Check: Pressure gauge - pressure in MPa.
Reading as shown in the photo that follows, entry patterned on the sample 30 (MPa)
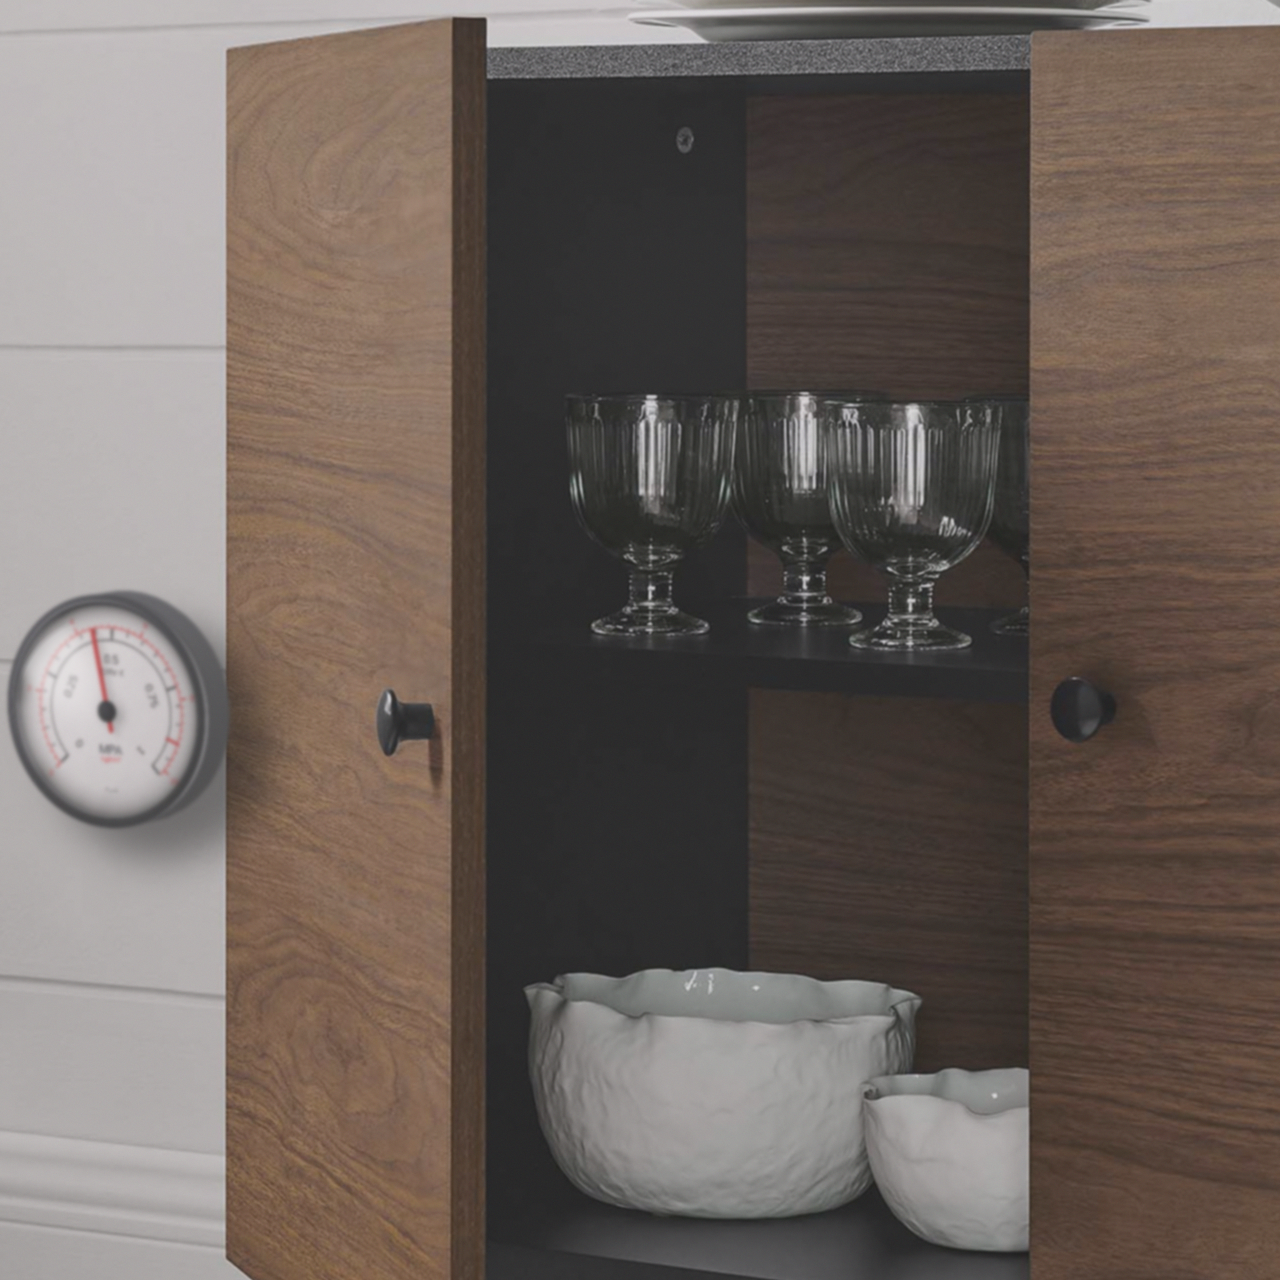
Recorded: 0.45 (MPa)
